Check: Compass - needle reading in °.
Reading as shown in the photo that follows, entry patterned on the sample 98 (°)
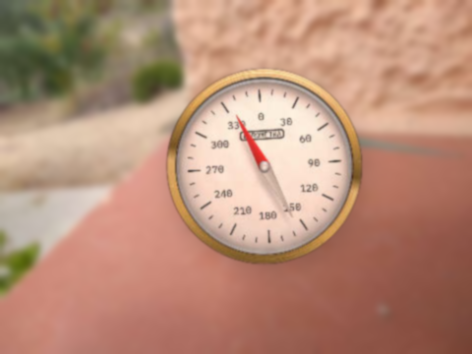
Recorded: 335 (°)
